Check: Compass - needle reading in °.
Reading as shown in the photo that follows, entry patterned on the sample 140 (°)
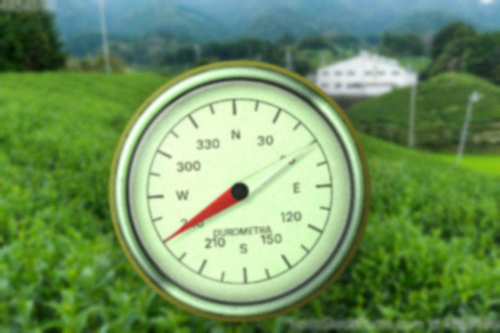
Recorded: 240 (°)
